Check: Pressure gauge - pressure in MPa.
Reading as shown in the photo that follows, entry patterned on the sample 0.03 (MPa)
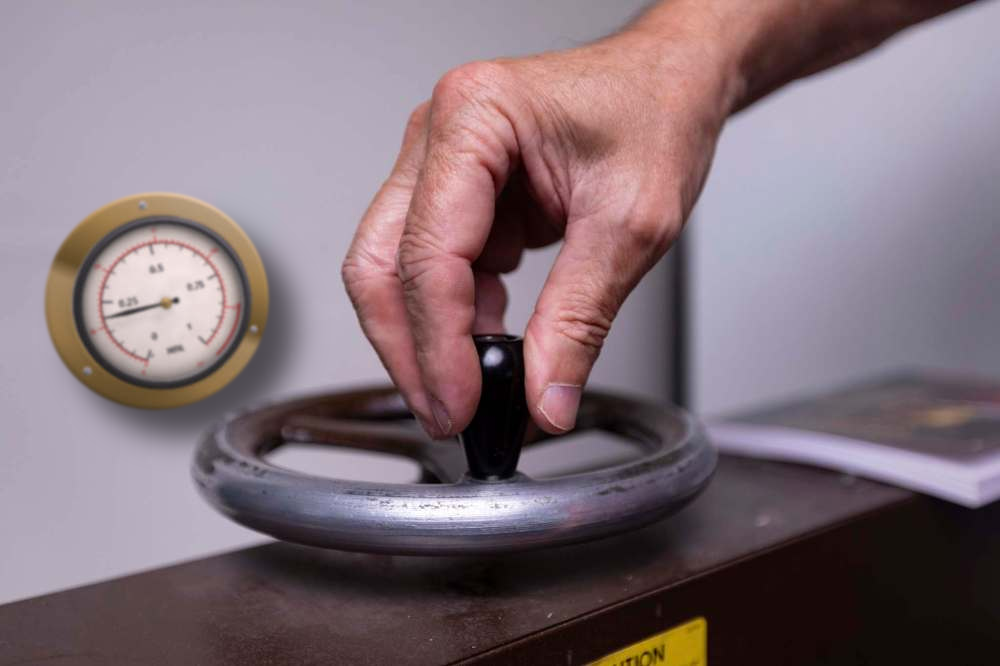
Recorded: 0.2 (MPa)
